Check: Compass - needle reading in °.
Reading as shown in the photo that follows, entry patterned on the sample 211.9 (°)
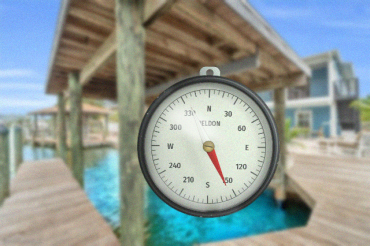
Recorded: 155 (°)
